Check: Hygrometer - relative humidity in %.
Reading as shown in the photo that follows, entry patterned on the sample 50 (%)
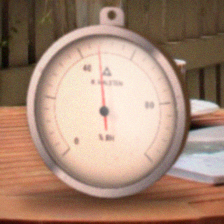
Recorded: 48 (%)
